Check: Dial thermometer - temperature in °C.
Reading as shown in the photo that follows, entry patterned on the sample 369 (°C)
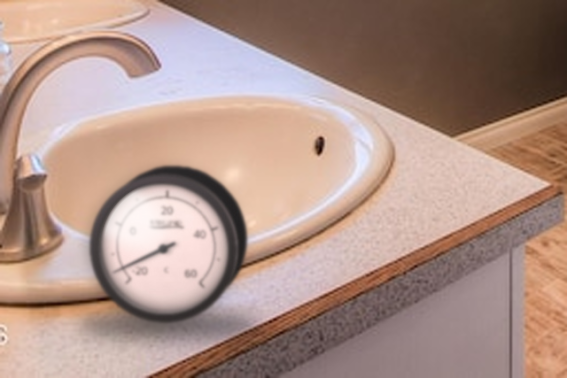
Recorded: -15 (°C)
